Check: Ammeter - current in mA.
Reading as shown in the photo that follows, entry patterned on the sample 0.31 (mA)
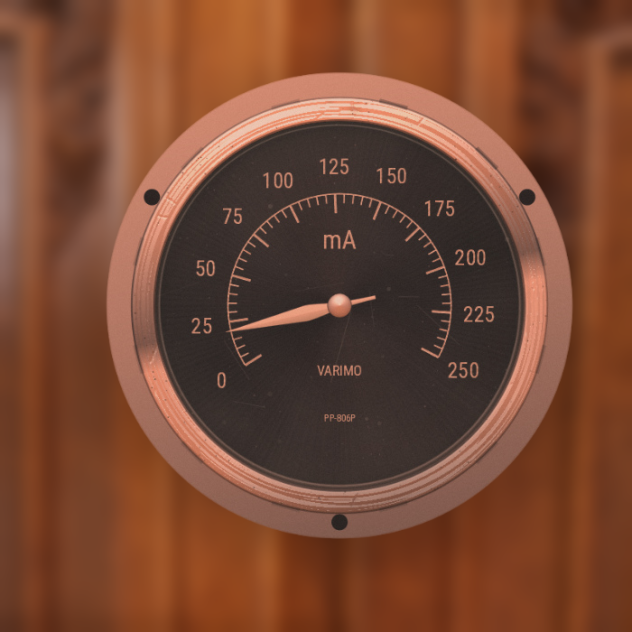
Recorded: 20 (mA)
